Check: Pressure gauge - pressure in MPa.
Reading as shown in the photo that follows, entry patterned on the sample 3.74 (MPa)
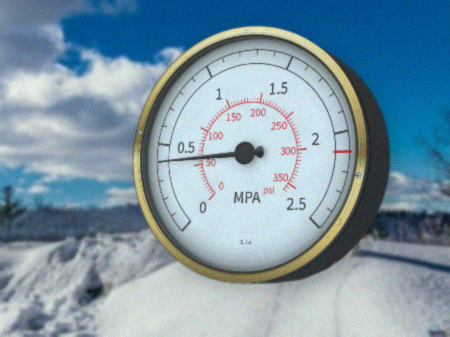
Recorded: 0.4 (MPa)
